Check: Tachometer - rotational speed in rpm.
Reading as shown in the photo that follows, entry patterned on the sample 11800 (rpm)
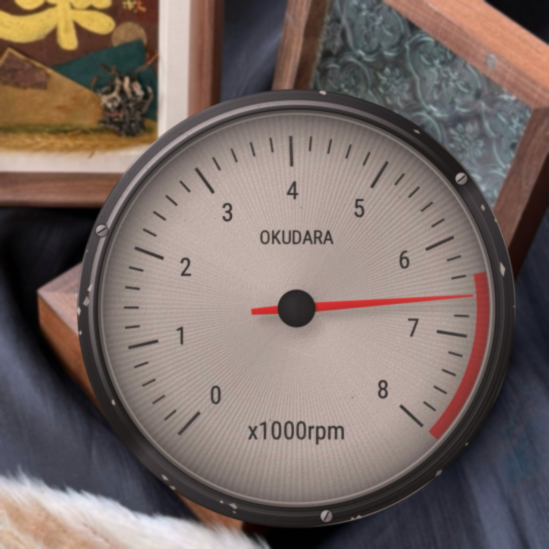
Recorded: 6600 (rpm)
